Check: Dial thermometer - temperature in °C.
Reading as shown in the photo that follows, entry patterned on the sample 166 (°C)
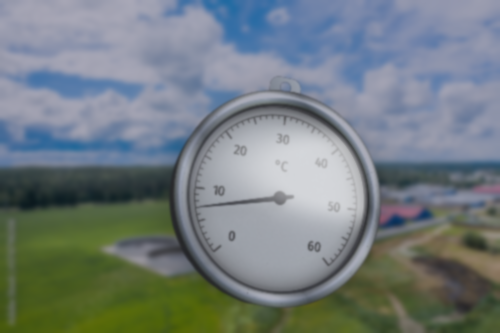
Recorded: 7 (°C)
